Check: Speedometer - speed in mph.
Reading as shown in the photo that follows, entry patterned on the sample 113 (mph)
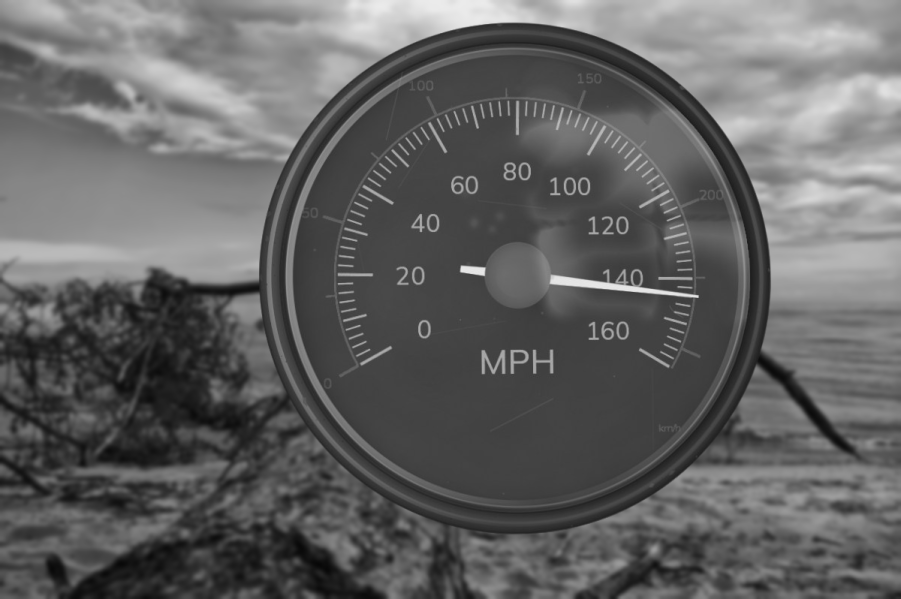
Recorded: 144 (mph)
